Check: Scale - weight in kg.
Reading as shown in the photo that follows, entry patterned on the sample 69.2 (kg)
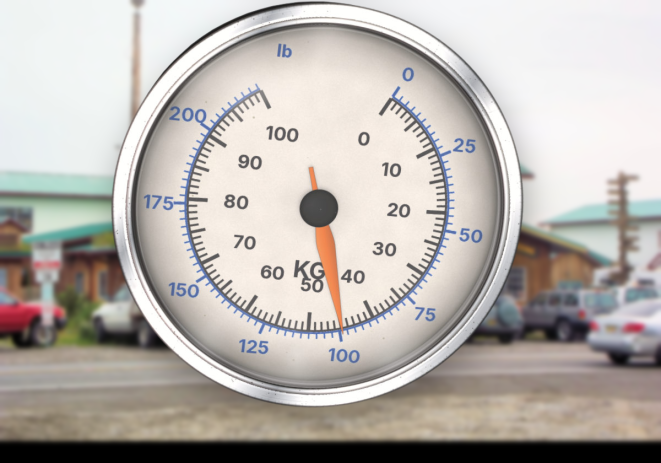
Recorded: 45 (kg)
